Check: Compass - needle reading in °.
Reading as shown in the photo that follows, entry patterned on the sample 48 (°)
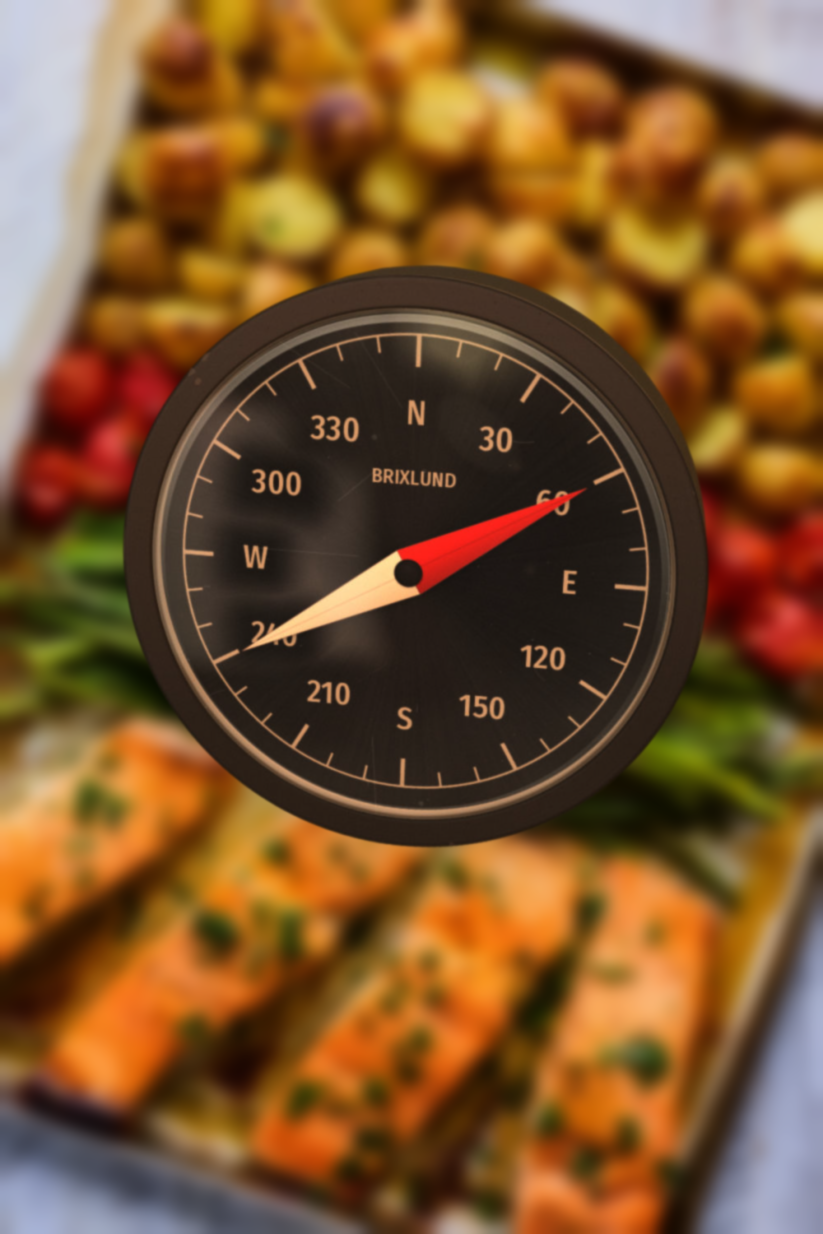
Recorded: 60 (°)
